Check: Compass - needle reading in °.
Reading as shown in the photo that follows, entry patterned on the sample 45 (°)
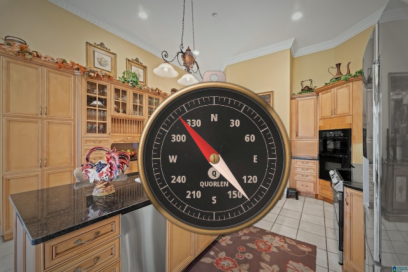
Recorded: 320 (°)
